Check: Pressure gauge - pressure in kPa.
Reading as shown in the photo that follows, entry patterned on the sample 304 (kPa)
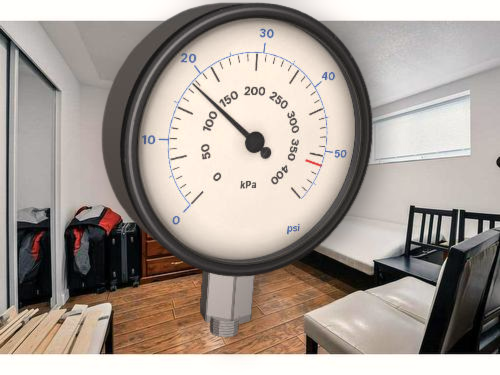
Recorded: 125 (kPa)
